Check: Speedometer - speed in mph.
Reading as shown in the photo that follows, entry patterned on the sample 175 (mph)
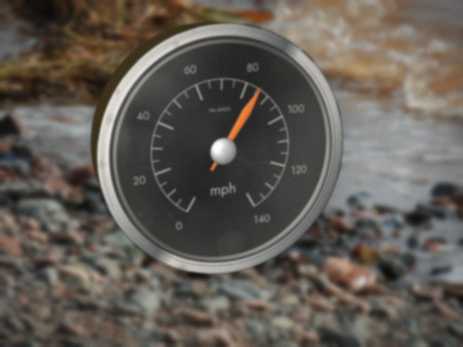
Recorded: 85 (mph)
